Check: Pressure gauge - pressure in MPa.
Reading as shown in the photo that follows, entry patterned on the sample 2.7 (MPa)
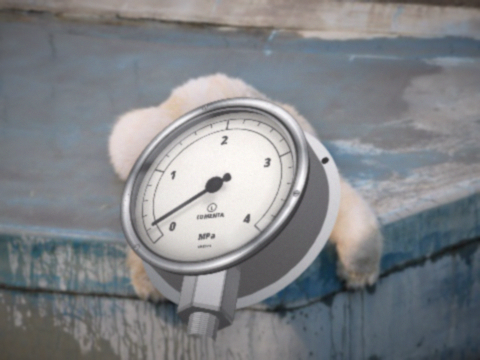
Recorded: 0.2 (MPa)
